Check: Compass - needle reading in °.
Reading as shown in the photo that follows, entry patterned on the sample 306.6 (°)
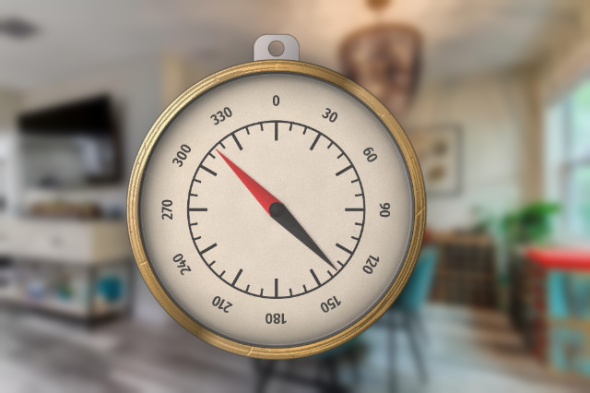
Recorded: 315 (°)
